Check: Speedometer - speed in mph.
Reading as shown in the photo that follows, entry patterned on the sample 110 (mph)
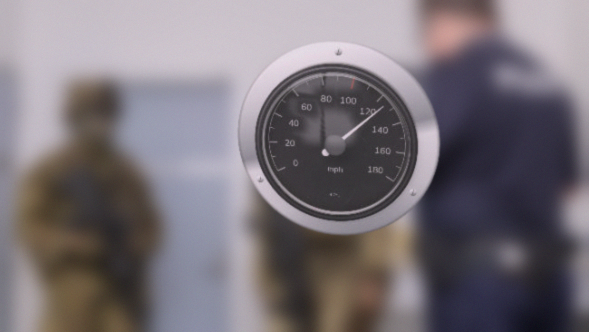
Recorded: 125 (mph)
